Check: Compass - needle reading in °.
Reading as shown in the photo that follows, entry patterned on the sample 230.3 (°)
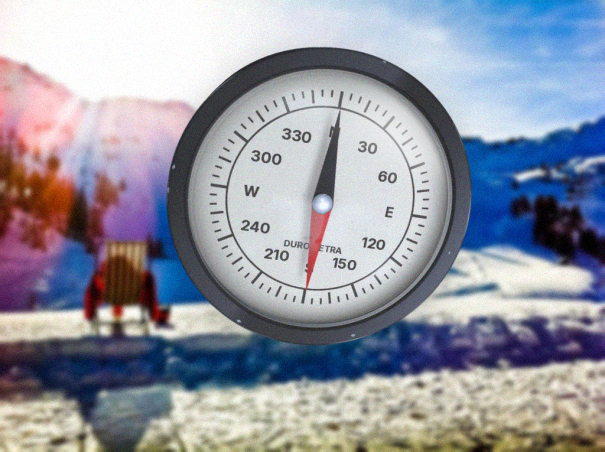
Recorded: 180 (°)
